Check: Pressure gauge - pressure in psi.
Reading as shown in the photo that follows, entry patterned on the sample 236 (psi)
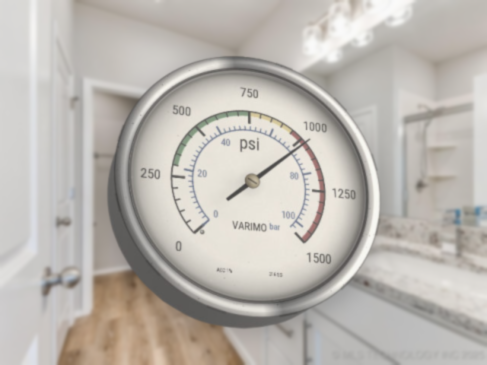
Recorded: 1025 (psi)
